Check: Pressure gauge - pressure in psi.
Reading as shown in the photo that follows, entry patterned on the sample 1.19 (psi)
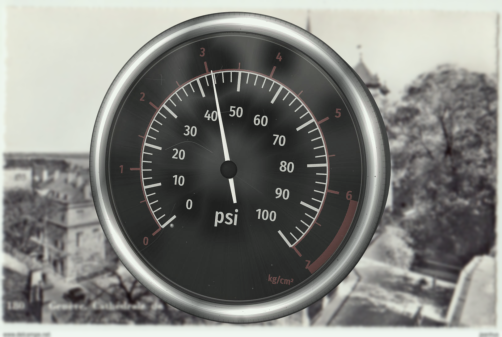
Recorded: 44 (psi)
